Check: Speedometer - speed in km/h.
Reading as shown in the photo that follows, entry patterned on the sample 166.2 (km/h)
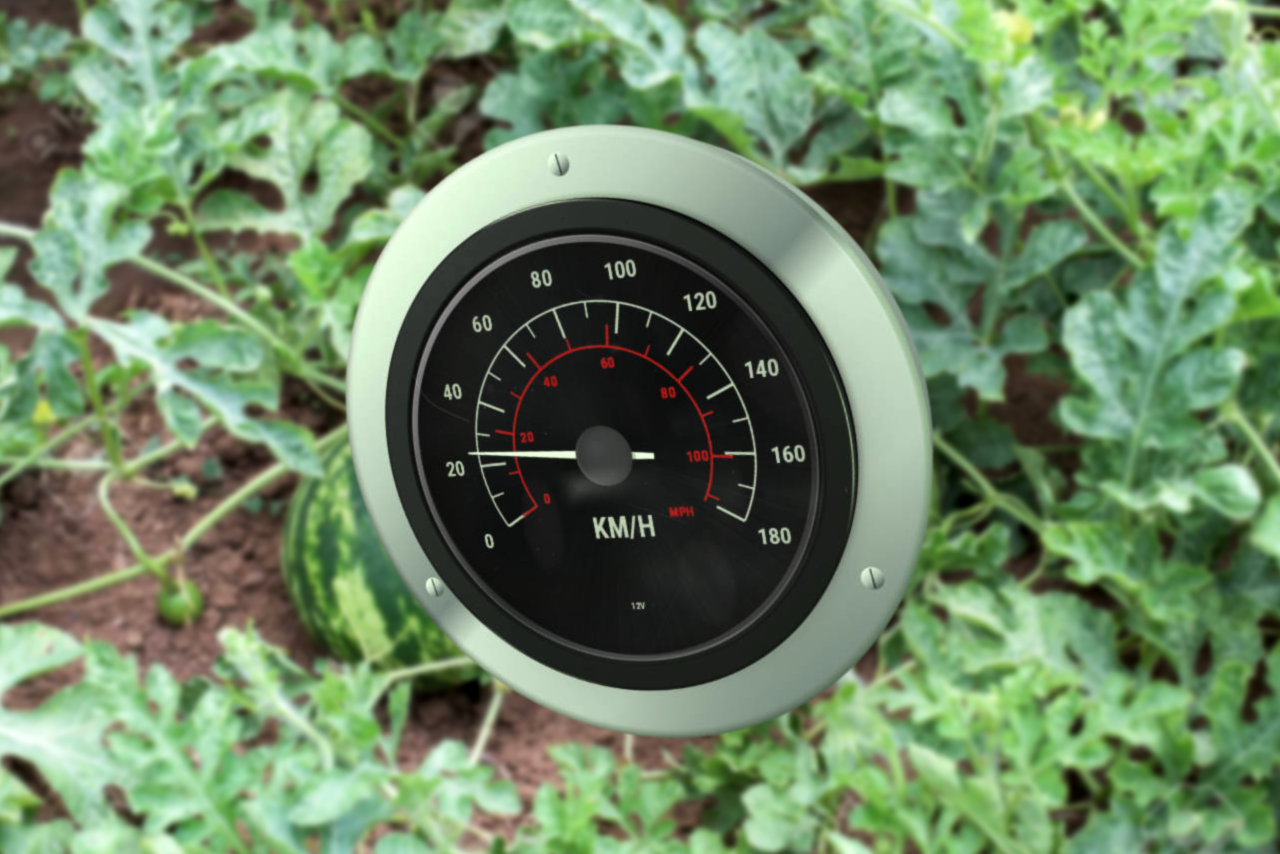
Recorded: 25 (km/h)
